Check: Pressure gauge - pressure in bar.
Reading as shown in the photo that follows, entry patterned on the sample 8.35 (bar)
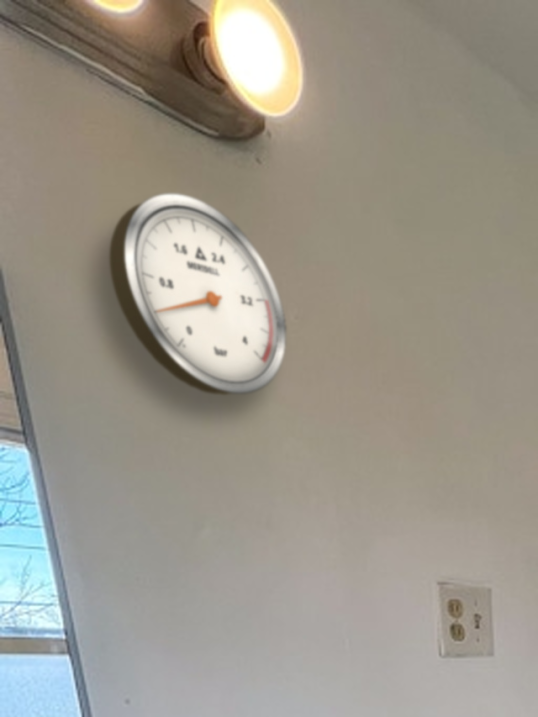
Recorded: 0.4 (bar)
